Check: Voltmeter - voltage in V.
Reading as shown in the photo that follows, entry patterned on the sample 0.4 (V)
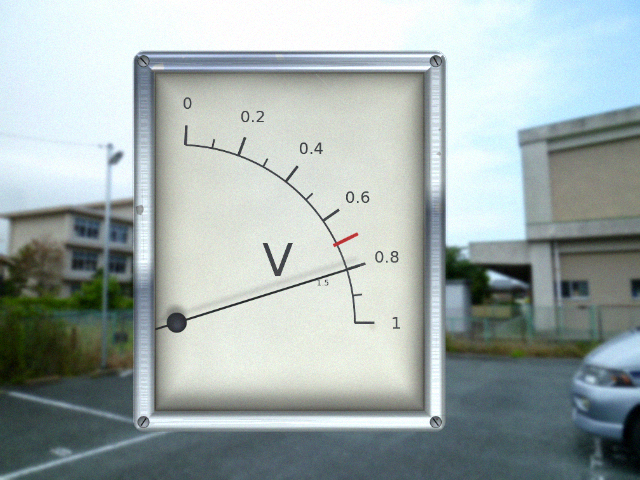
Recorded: 0.8 (V)
